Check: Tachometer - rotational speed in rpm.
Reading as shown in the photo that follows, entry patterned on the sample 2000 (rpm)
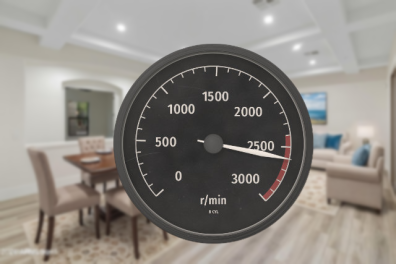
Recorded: 2600 (rpm)
